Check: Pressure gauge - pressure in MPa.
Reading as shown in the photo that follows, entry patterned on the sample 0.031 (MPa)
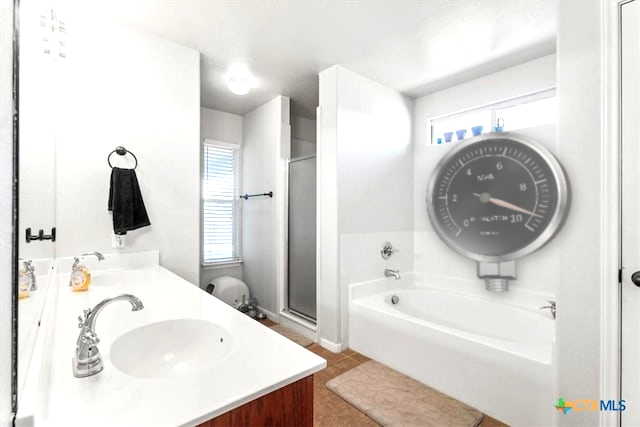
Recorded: 9.4 (MPa)
